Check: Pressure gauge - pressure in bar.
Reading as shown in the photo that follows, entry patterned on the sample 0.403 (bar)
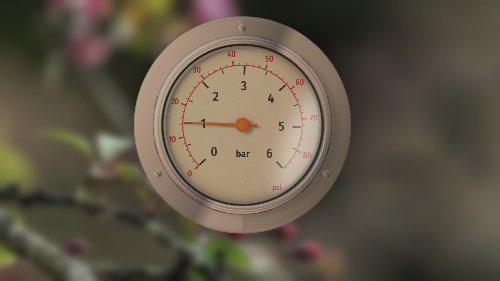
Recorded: 1 (bar)
